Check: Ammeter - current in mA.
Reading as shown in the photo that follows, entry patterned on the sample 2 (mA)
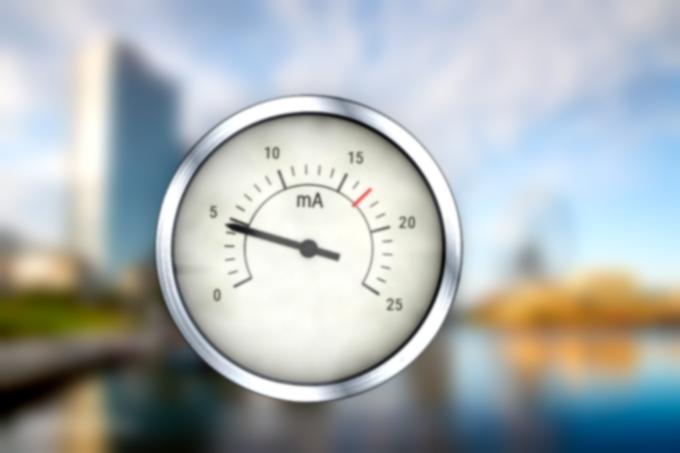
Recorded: 4.5 (mA)
